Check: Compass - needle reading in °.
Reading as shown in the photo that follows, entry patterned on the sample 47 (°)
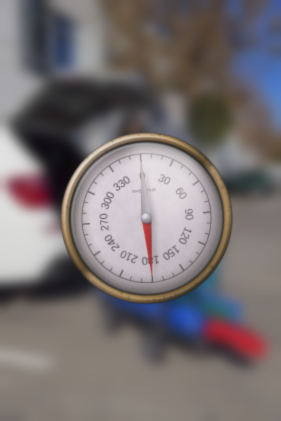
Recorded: 180 (°)
